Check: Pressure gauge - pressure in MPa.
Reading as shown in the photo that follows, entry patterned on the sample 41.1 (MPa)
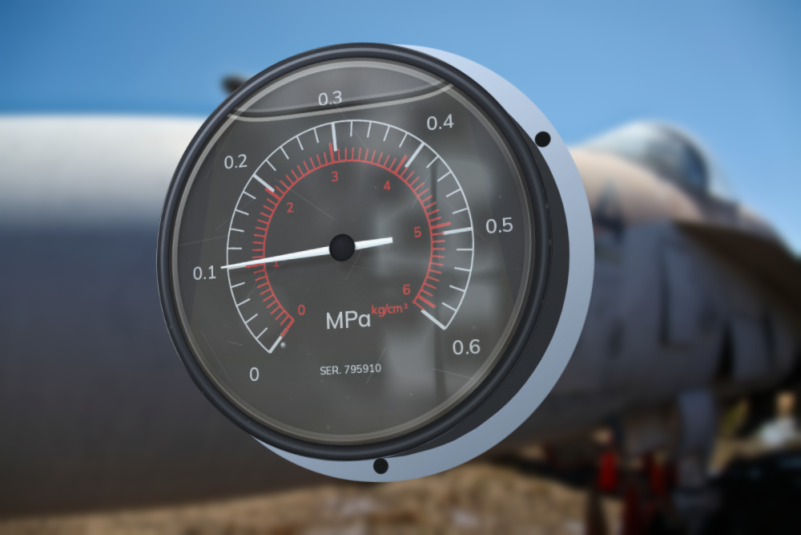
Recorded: 0.1 (MPa)
